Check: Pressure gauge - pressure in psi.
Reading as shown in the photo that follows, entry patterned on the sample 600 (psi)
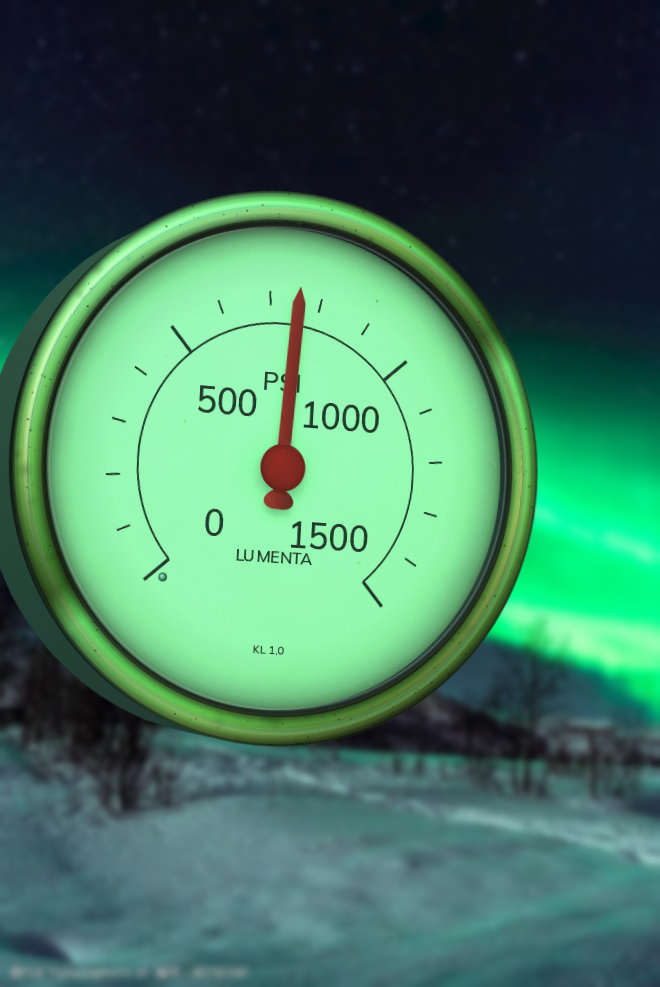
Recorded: 750 (psi)
